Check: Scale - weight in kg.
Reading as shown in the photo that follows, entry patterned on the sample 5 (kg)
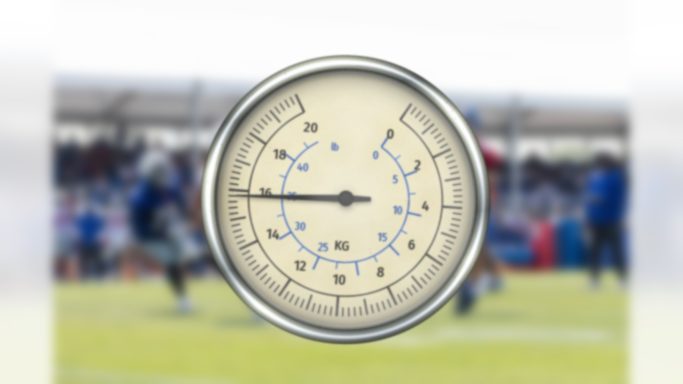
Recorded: 15.8 (kg)
